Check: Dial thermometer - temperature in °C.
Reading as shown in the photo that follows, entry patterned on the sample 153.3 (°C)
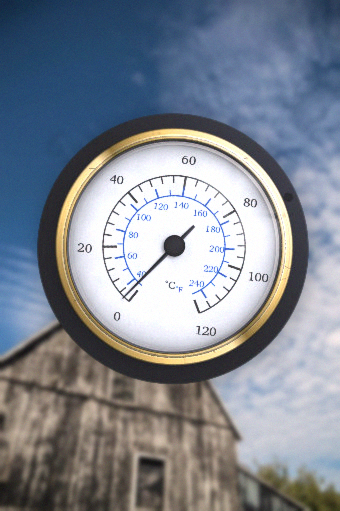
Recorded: 2 (°C)
